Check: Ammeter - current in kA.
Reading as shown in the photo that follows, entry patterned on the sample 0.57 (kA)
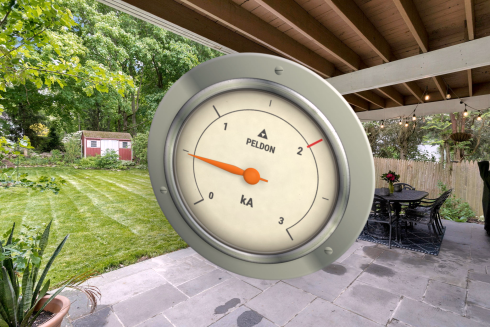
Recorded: 0.5 (kA)
